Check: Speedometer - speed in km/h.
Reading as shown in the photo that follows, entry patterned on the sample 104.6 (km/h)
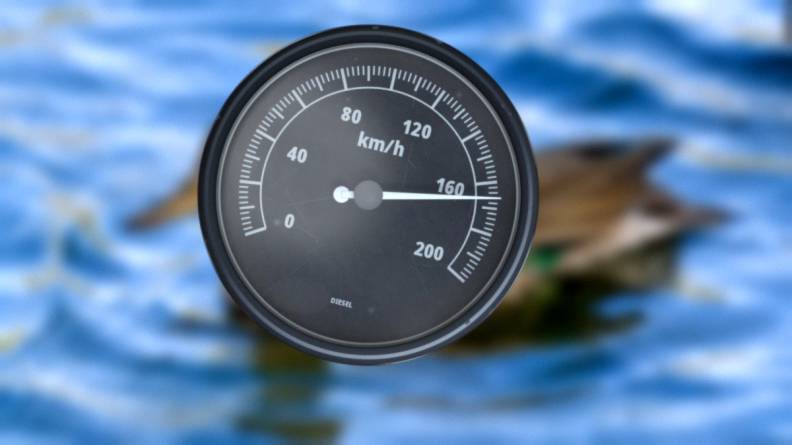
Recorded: 166 (km/h)
